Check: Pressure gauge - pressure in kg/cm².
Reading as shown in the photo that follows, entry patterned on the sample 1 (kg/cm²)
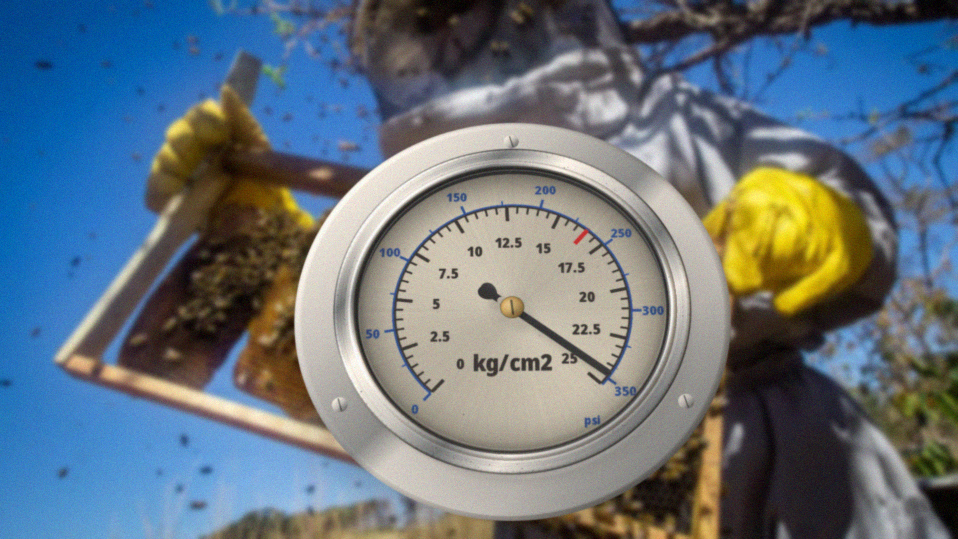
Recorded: 24.5 (kg/cm²)
